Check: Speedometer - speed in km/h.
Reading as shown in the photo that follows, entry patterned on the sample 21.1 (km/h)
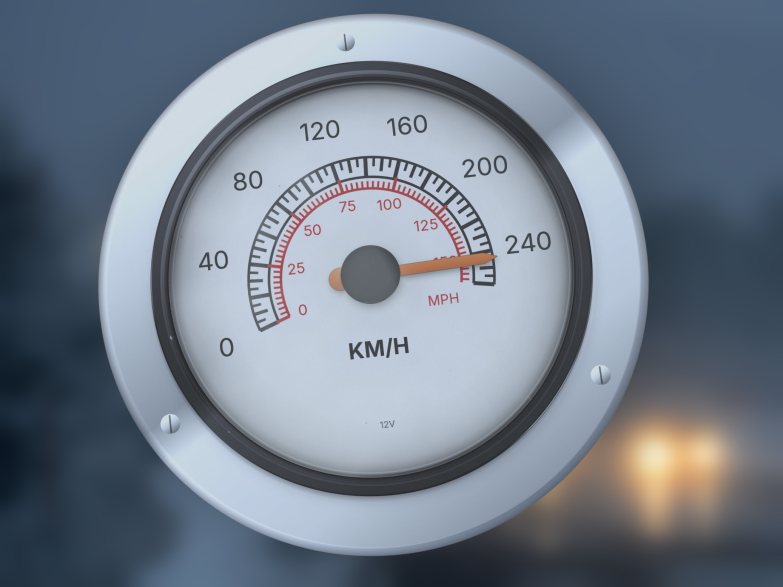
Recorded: 245 (km/h)
